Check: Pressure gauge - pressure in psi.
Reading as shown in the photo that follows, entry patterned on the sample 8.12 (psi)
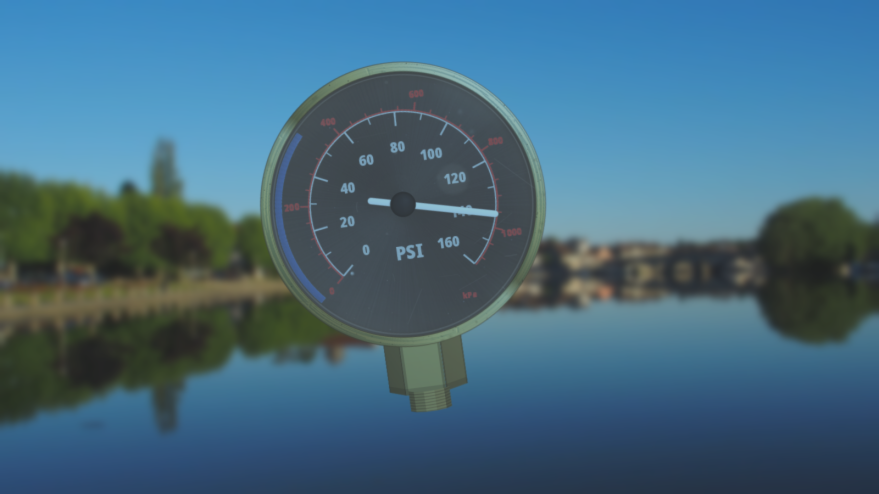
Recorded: 140 (psi)
